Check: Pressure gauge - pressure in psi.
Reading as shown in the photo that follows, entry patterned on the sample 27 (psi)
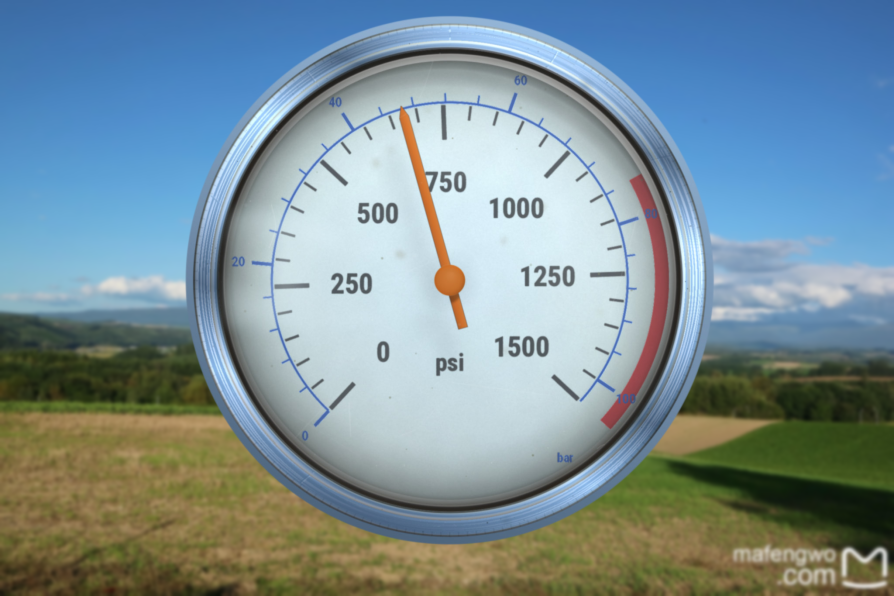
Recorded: 675 (psi)
